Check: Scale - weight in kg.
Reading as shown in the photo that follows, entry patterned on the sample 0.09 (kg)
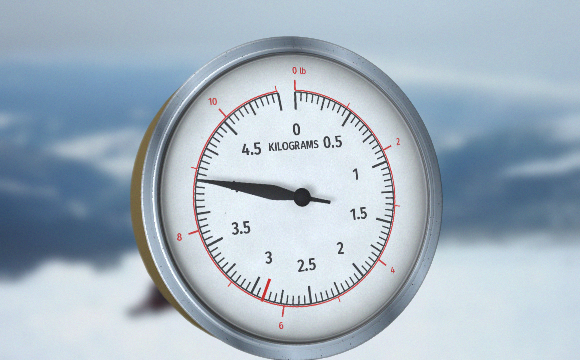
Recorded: 4 (kg)
